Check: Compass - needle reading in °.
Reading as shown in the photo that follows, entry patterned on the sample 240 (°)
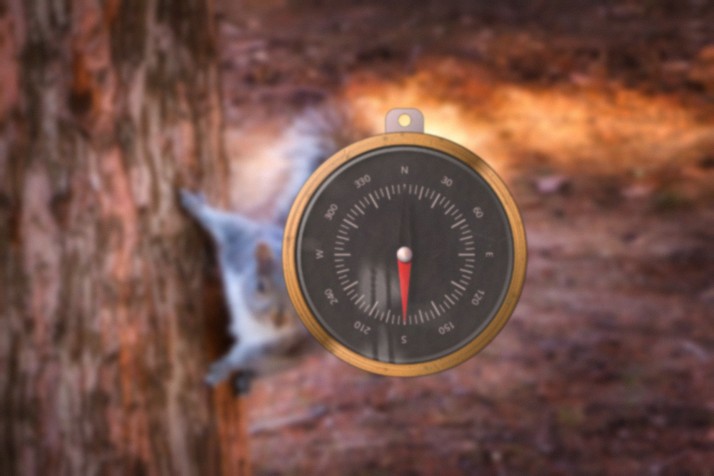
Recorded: 180 (°)
